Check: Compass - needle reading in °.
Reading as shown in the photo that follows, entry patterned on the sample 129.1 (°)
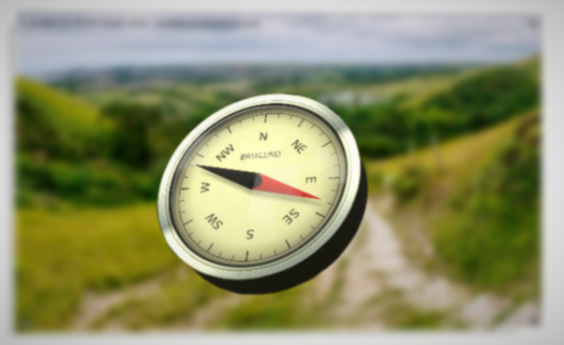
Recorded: 110 (°)
